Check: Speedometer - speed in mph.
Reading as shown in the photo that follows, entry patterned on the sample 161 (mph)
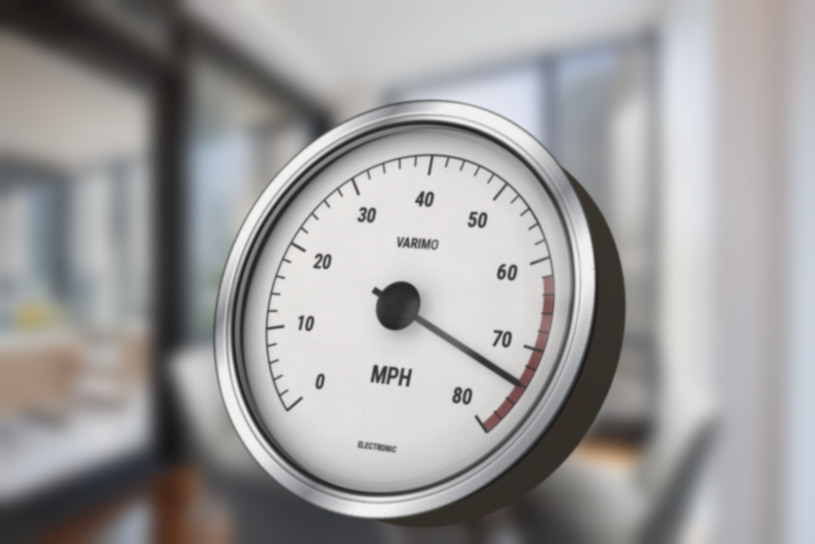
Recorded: 74 (mph)
